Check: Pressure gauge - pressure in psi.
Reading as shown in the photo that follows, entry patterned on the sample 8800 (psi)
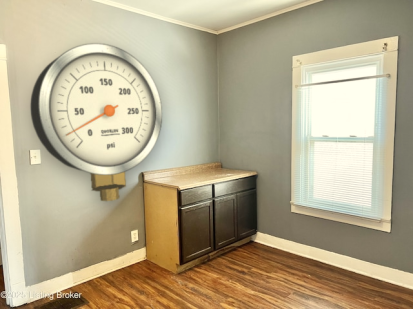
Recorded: 20 (psi)
